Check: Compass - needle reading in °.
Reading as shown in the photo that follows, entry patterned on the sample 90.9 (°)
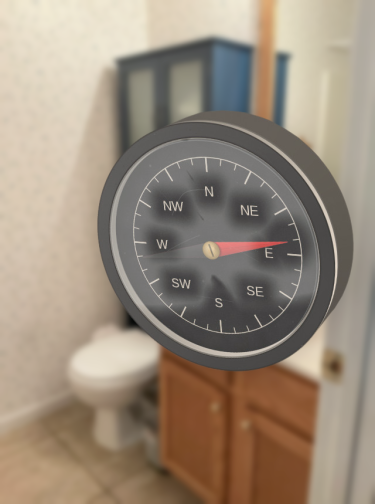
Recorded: 80 (°)
